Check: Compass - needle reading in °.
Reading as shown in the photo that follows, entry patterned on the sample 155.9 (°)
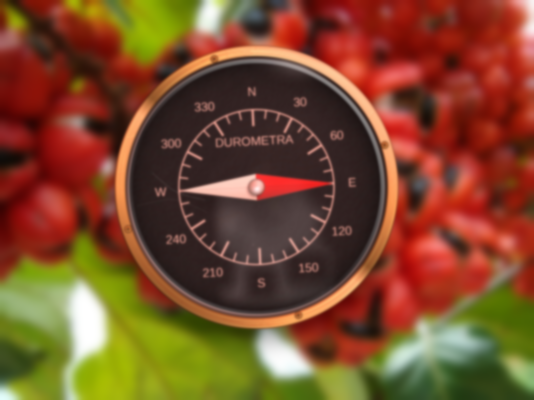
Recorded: 90 (°)
